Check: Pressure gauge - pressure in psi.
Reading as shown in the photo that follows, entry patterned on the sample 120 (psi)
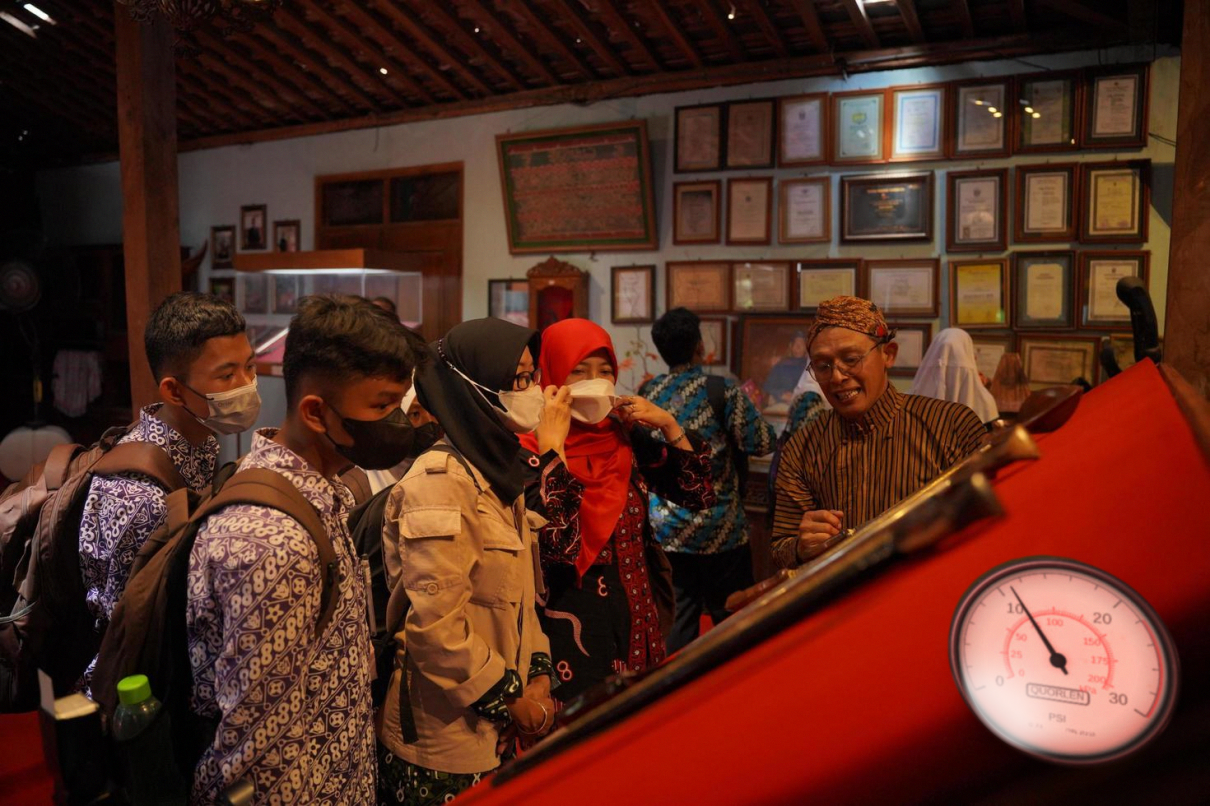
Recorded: 11 (psi)
